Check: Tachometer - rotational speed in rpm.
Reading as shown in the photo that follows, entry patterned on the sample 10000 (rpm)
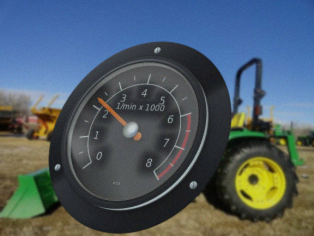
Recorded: 2250 (rpm)
